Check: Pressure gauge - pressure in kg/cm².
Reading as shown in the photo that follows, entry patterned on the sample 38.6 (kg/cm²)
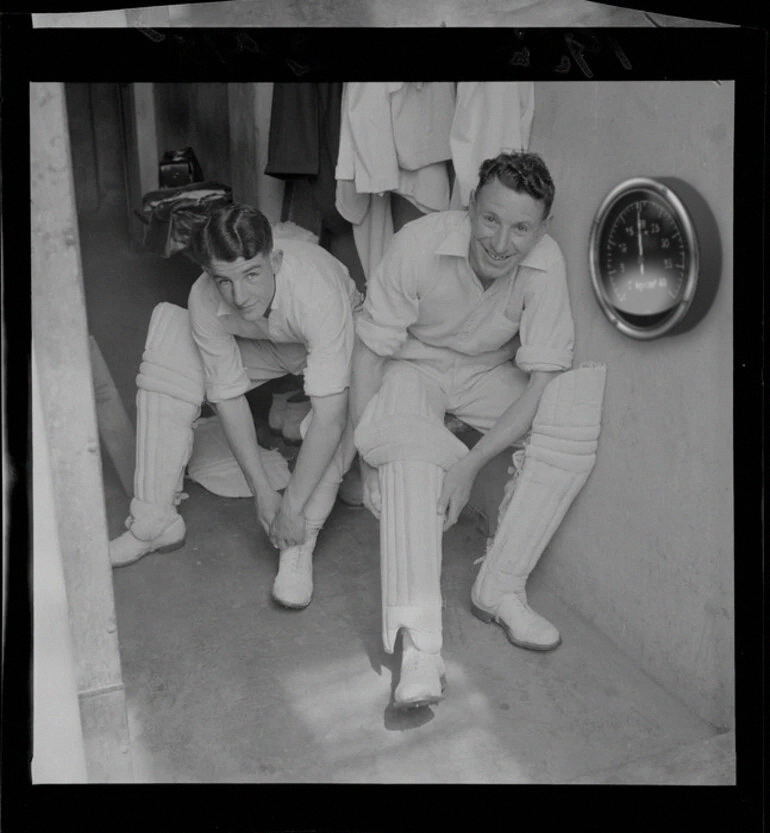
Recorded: 20 (kg/cm²)
